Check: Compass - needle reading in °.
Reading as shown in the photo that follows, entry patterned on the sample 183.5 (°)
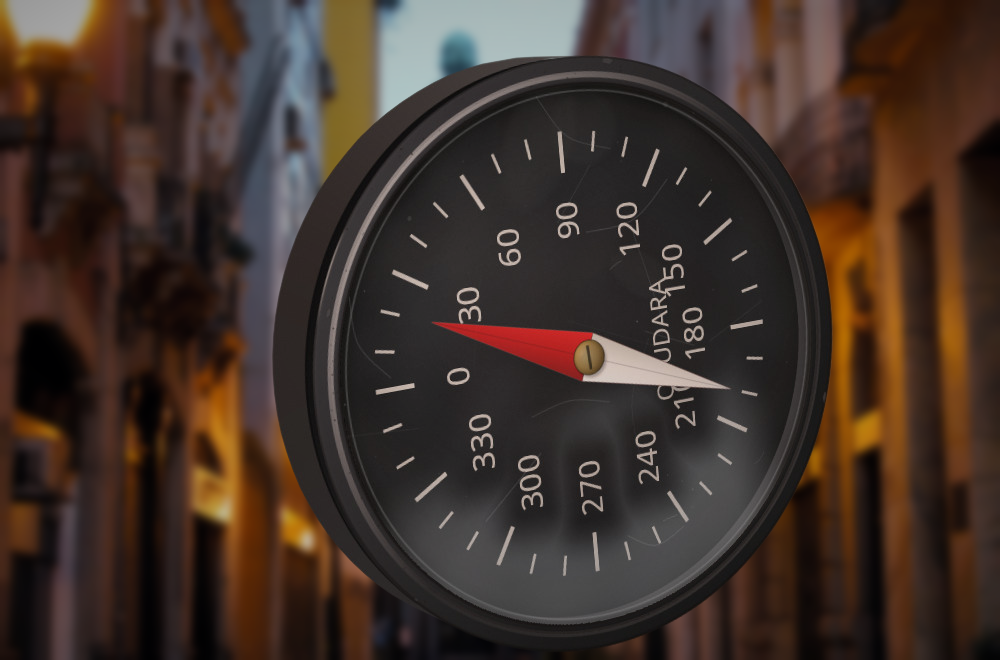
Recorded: 20 (°)
